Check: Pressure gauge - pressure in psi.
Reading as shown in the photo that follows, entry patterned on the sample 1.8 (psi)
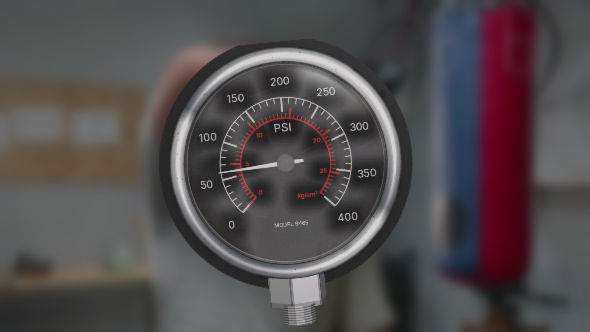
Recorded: 60 (psi)
